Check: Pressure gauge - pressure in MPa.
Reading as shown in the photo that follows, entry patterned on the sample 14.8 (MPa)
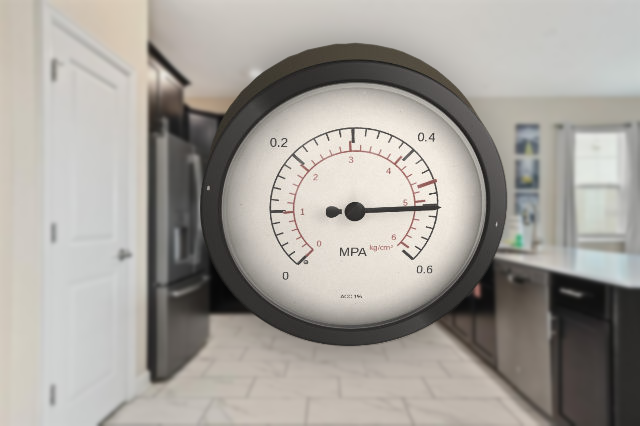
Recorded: 0.5 (MPa)
